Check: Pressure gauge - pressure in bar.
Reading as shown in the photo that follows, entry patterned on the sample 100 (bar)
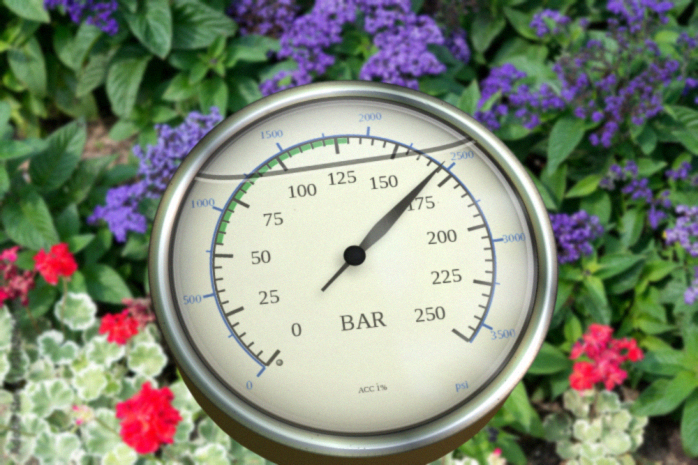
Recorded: 170 (bar)
